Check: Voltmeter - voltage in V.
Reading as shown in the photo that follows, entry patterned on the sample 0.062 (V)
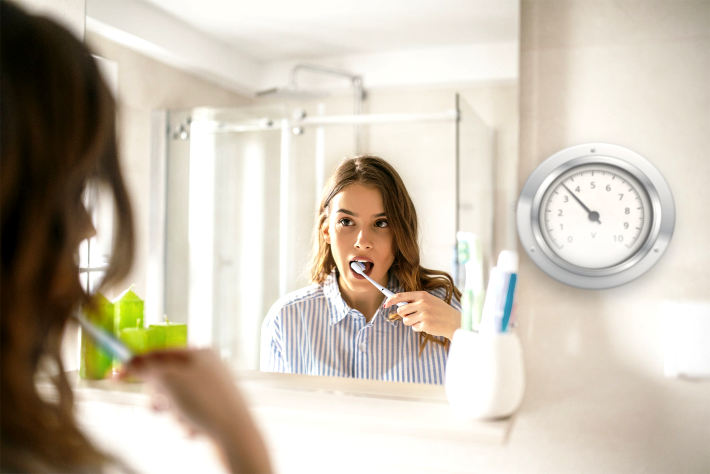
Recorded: 3.5 (V)
